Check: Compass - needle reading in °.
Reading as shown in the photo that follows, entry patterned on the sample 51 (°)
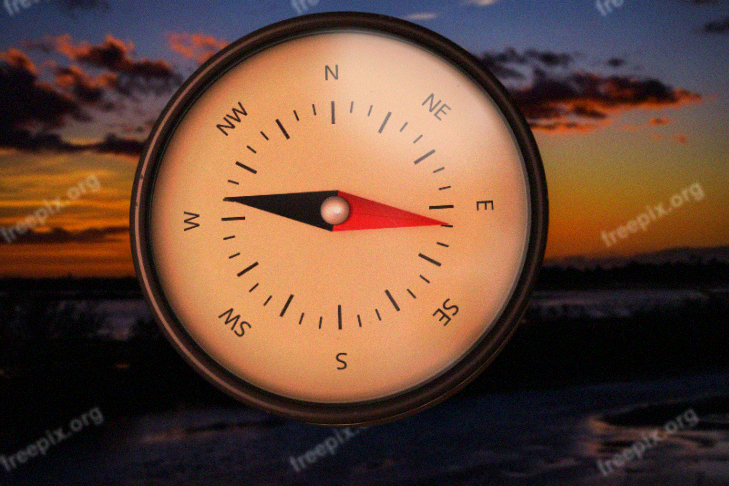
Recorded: 100 (°)
